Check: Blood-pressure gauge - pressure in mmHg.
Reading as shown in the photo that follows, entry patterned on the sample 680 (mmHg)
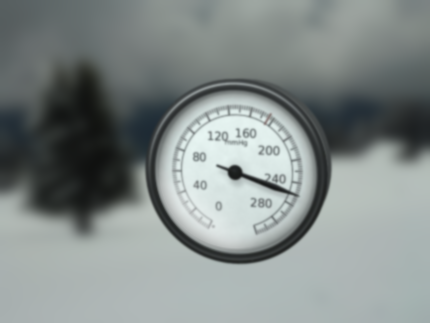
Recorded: 250 (mmHg)
